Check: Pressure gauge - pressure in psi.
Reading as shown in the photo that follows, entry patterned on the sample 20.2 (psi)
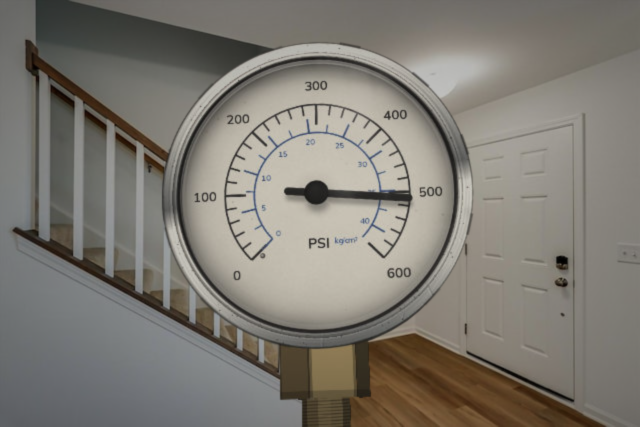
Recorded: 510 (psi)
